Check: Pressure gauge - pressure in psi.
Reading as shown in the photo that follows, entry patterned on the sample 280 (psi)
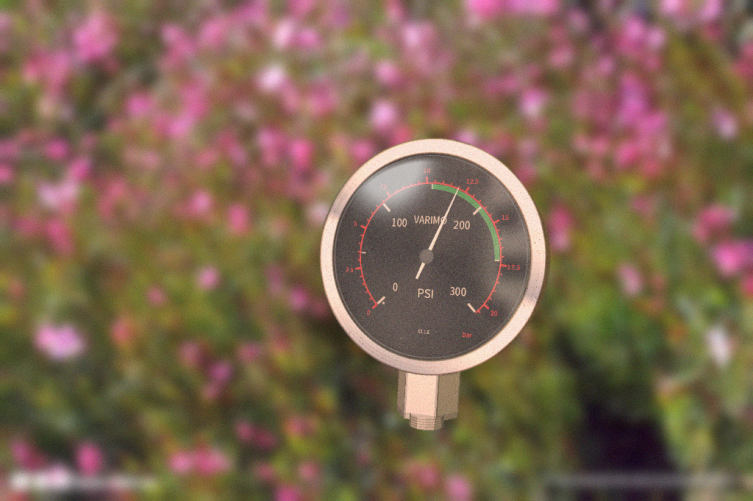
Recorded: 175 (psi)
